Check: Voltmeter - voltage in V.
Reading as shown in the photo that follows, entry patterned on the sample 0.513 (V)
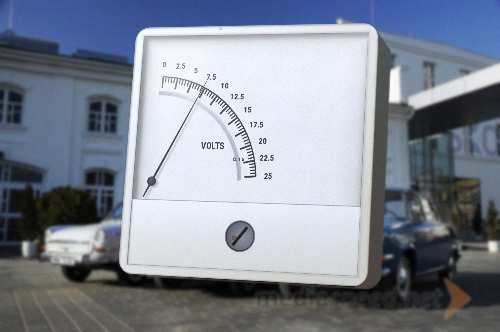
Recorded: 7.5 (V)
